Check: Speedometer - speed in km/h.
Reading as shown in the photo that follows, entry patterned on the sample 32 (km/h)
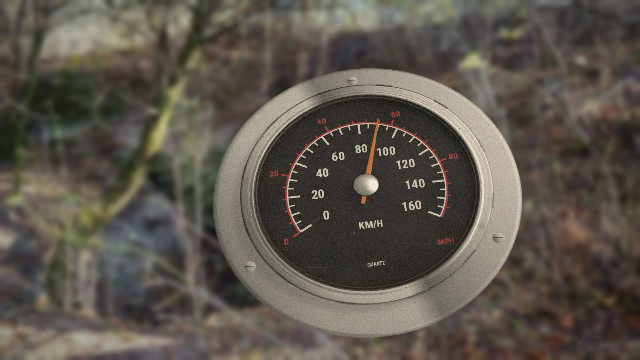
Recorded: 90 (km/h)
